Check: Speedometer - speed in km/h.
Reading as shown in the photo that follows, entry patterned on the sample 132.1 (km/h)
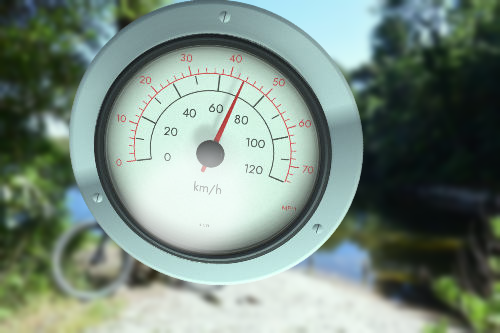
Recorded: 70 (km/h)
